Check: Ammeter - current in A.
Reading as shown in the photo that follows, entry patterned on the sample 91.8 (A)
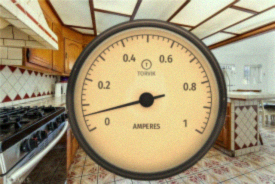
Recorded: 0.06 (A)
